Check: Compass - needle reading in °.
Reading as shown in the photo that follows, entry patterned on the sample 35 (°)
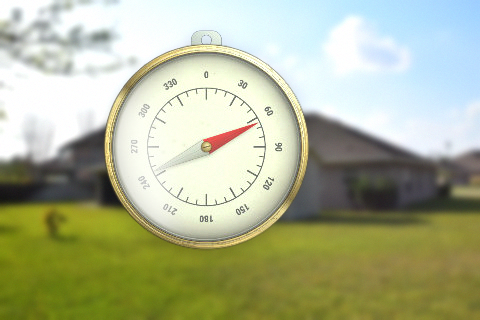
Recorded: 65 (°)
